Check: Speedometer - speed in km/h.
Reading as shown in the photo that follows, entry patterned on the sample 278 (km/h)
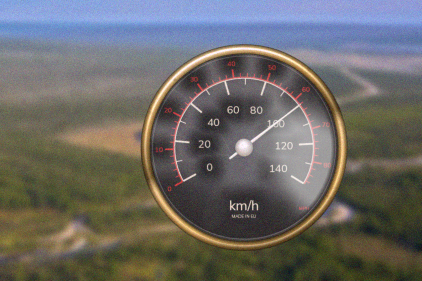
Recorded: 100 (km/h)
